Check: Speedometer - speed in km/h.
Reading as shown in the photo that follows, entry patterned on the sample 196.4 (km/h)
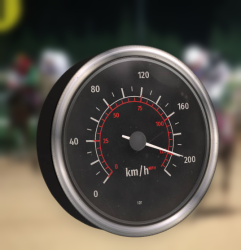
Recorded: 200 (km/h)
